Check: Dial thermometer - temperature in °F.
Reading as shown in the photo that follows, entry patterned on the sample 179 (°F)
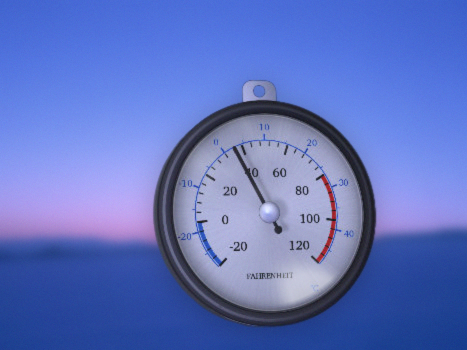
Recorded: 36 (°F)
